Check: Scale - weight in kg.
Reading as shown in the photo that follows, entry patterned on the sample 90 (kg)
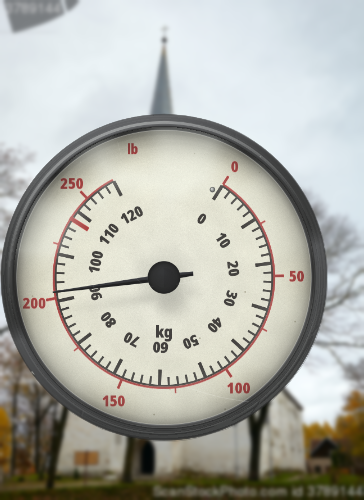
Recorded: 92 (kg)
